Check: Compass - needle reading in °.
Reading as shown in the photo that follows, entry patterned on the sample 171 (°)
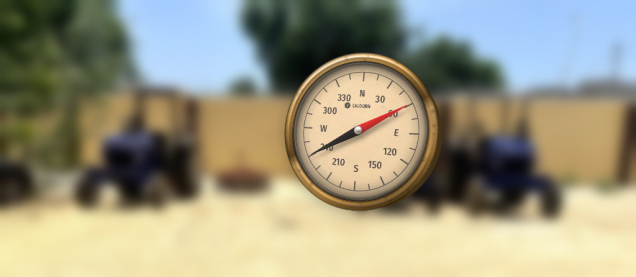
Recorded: 60 (°)
